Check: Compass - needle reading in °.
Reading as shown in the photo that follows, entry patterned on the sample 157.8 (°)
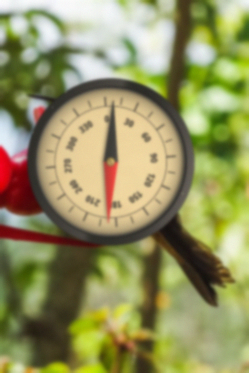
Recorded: 187.5 (°)
